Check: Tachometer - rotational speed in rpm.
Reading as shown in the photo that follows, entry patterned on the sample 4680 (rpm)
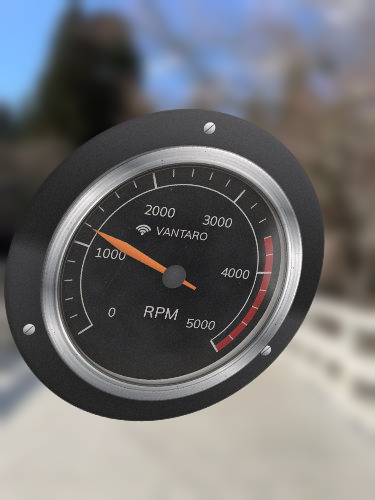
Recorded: 1200 (rpm)
